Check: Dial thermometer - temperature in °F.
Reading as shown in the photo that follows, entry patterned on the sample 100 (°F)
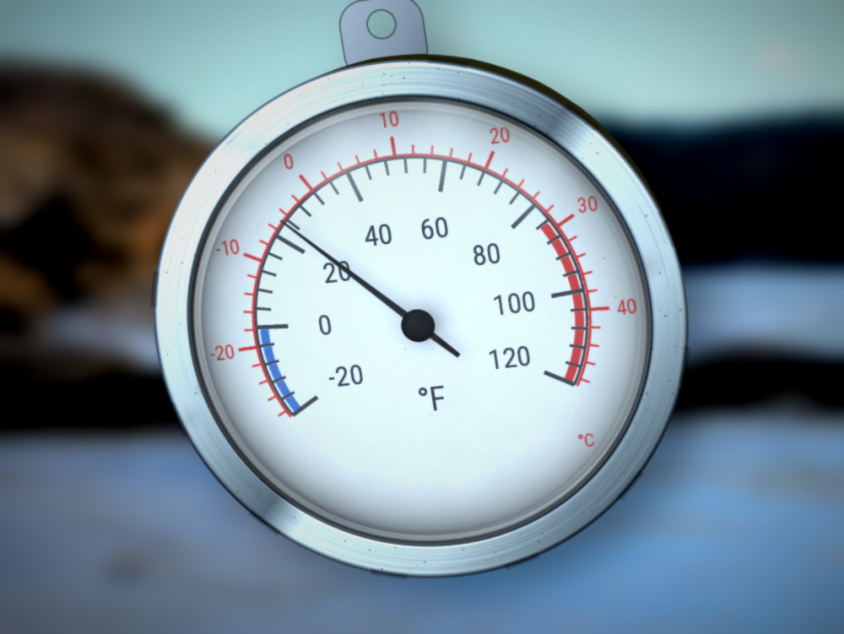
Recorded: 24 (°F)
